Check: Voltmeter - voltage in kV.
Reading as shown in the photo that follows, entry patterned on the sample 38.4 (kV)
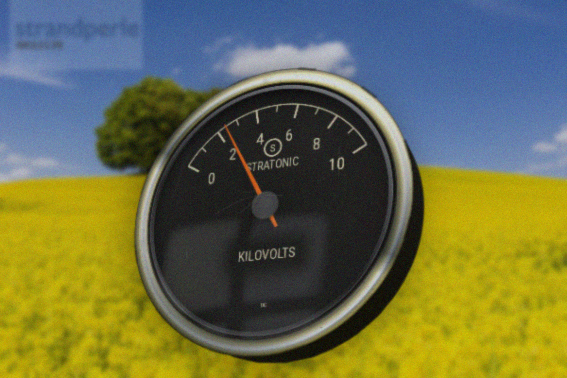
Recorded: 2.5 (kV)
